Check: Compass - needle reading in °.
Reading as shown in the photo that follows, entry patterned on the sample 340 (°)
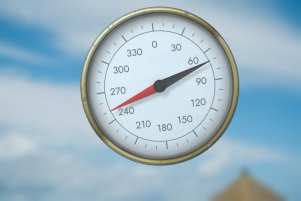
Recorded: 250 (°)
